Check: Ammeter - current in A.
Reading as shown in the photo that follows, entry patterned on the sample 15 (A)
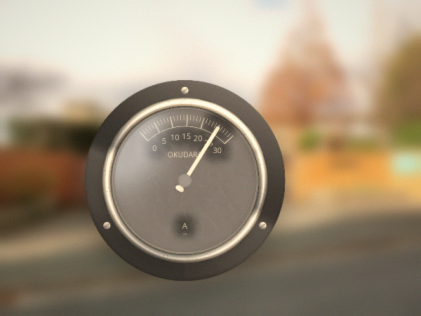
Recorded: 25 (A)
